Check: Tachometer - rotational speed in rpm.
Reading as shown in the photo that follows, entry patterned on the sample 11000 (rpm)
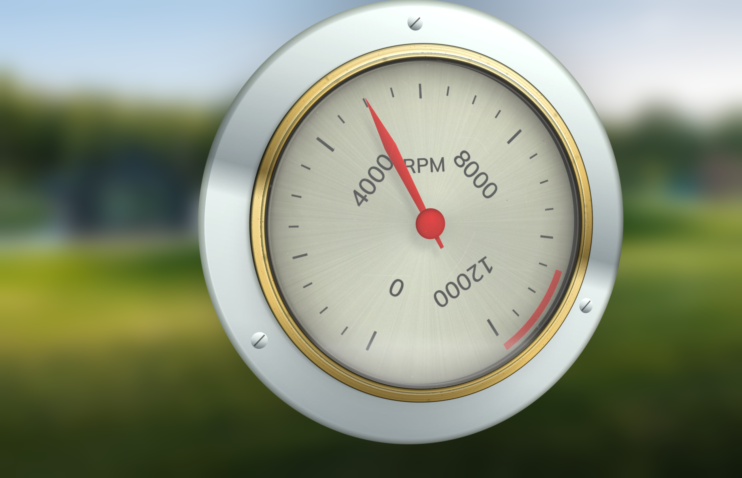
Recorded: 5000 (rpm)
